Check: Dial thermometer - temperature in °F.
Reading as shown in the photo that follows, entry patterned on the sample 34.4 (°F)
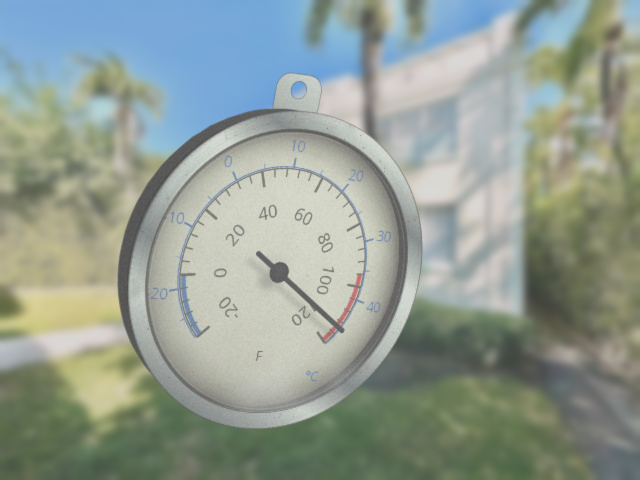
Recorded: 114 (°F)
